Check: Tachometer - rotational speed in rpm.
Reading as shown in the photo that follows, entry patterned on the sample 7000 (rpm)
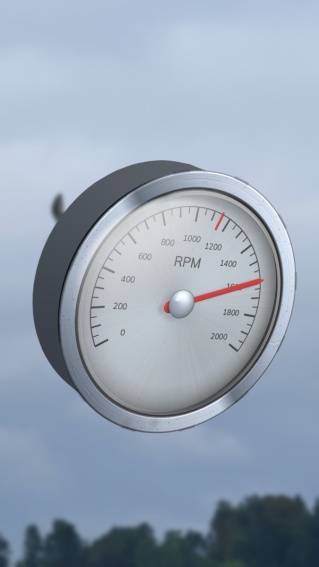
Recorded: 1600 (rpm)
